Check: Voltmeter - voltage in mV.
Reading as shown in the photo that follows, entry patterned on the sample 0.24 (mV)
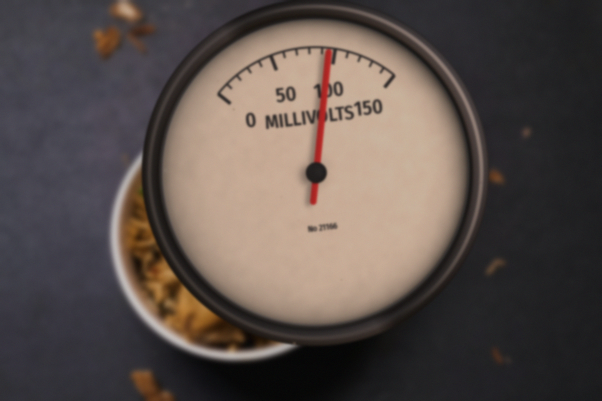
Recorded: 95 (mV)
